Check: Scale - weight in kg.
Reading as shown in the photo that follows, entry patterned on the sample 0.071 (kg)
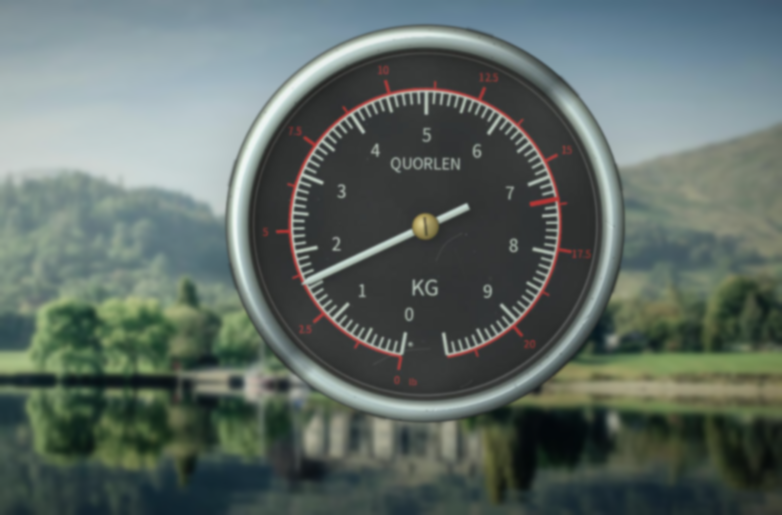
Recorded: 1.6 (kg)
